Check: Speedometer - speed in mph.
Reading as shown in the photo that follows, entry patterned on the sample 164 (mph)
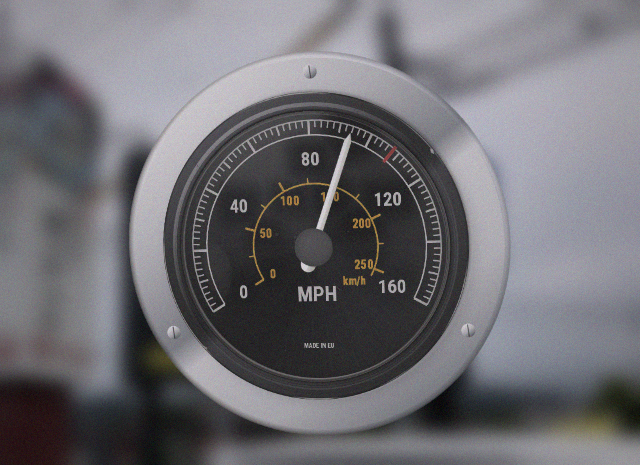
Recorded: 94 (mph)
